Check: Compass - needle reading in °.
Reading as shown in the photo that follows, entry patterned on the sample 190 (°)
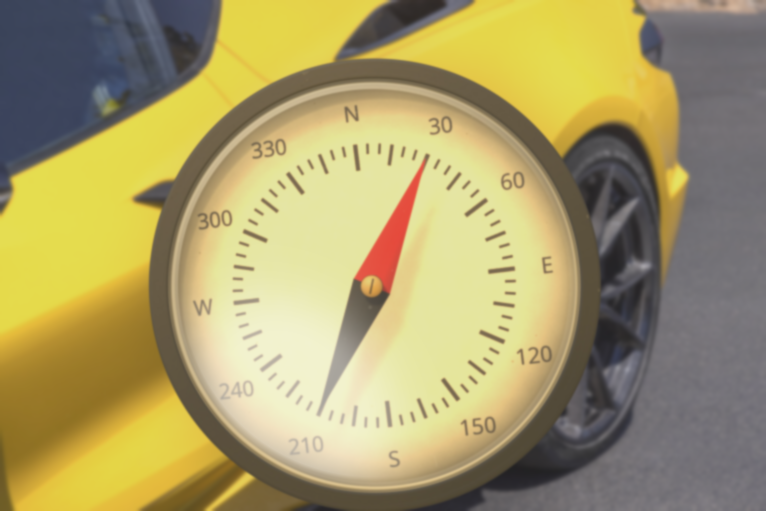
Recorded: 30 (°)
